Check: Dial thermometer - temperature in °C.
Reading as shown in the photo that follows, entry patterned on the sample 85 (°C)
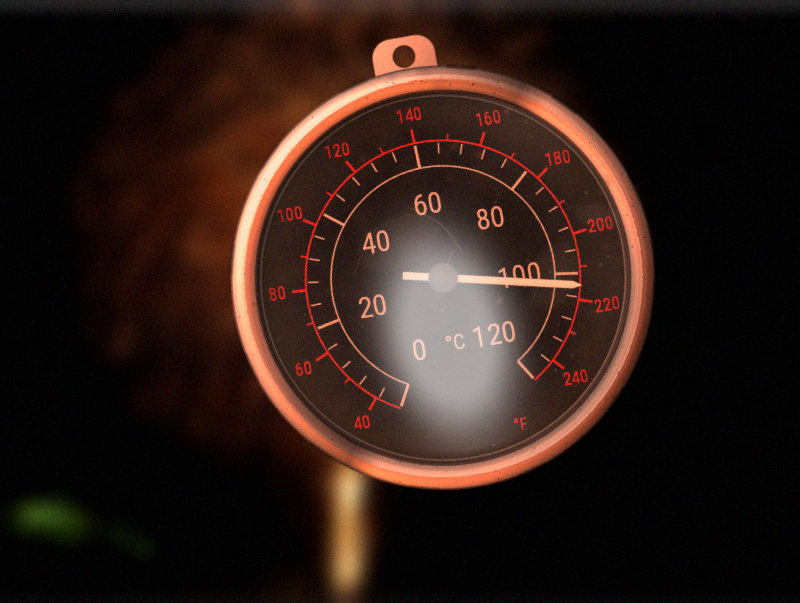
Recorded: 102 (°C)
